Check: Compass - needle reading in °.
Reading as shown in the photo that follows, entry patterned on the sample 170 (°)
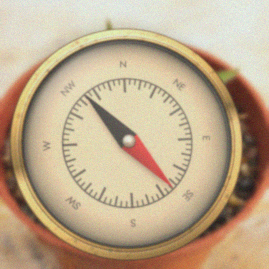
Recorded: 140 (°)
